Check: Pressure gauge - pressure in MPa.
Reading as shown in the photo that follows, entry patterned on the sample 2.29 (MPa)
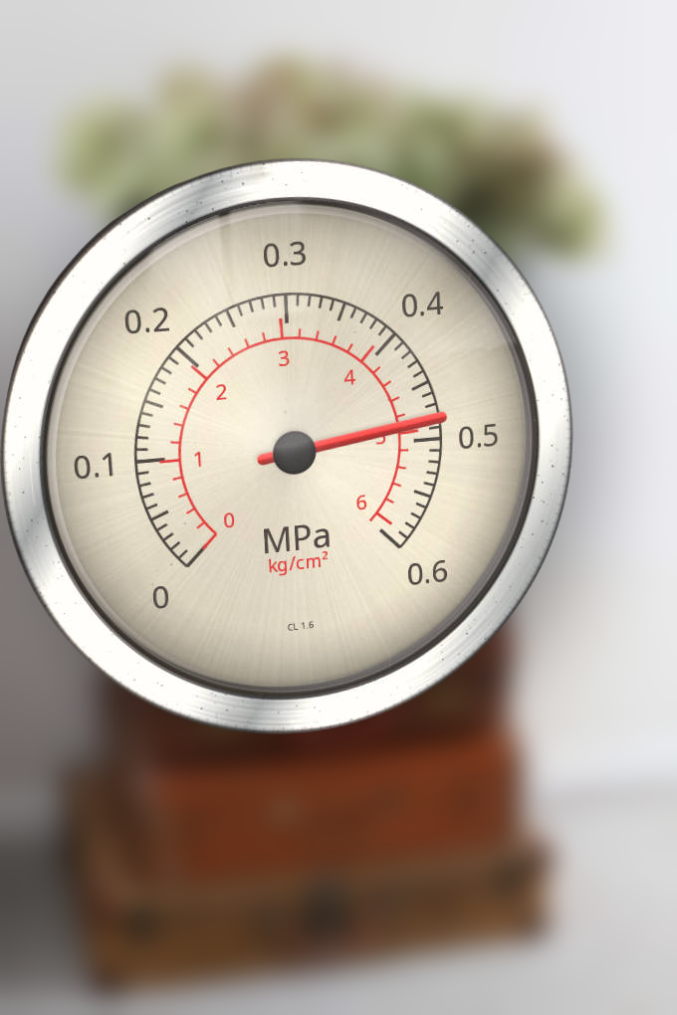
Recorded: 0.48 (MPa)
